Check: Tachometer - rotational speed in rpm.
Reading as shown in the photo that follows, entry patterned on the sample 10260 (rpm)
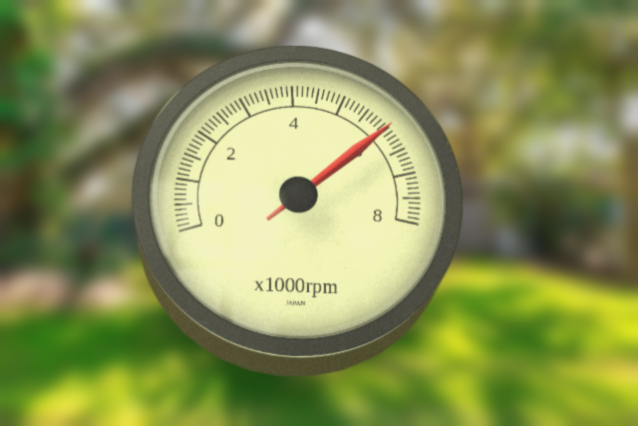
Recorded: 6000 (rpm)
